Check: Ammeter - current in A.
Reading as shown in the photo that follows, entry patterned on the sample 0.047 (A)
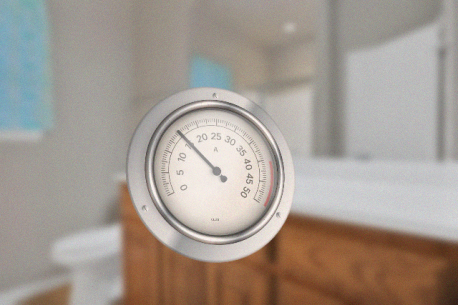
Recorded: 15 (A)
